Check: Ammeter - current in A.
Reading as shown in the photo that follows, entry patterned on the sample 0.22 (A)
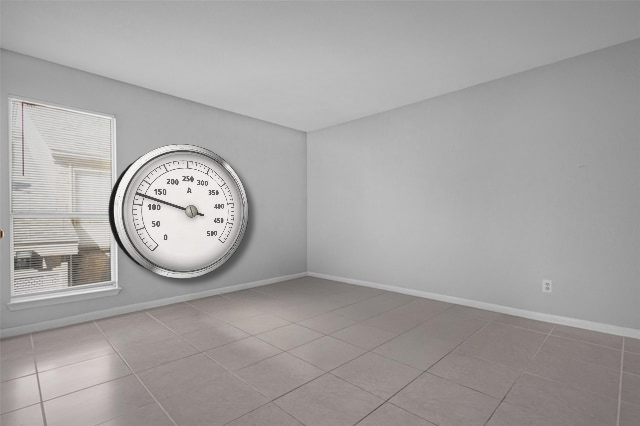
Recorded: 120 (A)
